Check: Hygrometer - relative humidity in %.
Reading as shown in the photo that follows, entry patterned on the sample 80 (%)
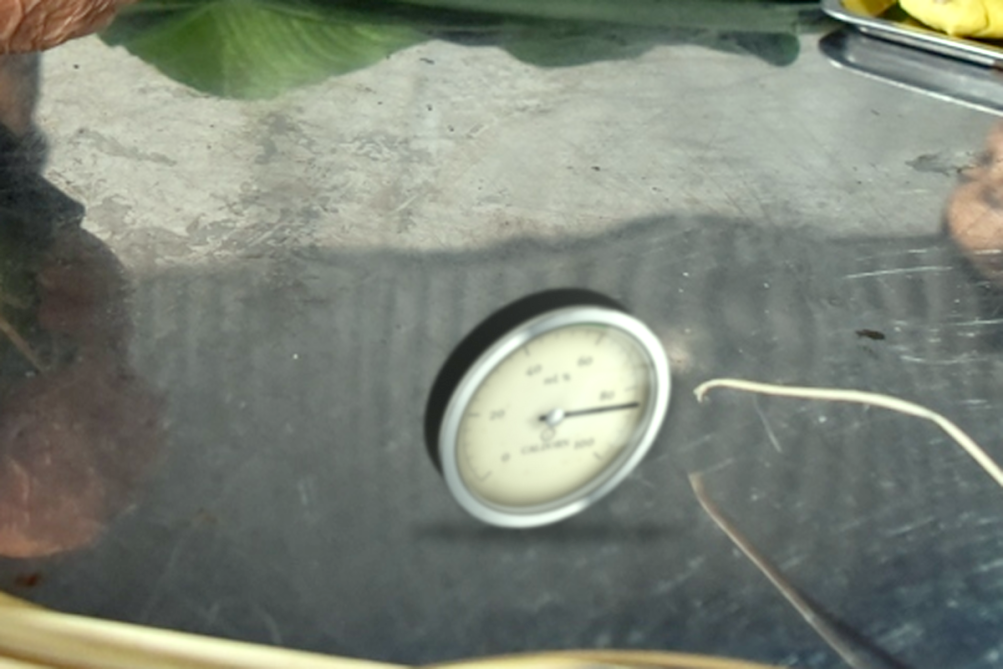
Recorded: 84 (%)
